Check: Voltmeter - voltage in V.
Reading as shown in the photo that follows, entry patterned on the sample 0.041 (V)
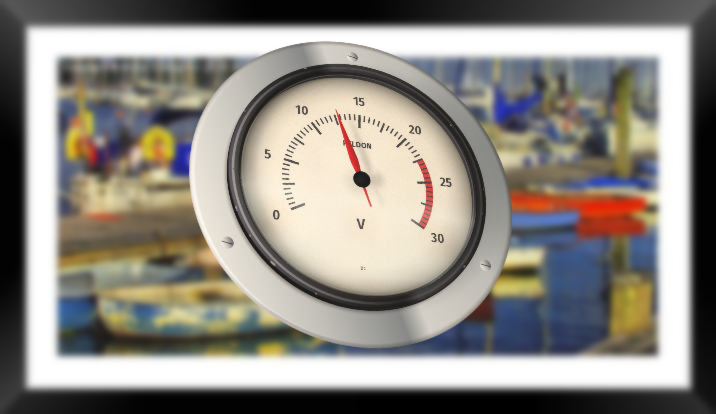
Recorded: 12.5 (V)
